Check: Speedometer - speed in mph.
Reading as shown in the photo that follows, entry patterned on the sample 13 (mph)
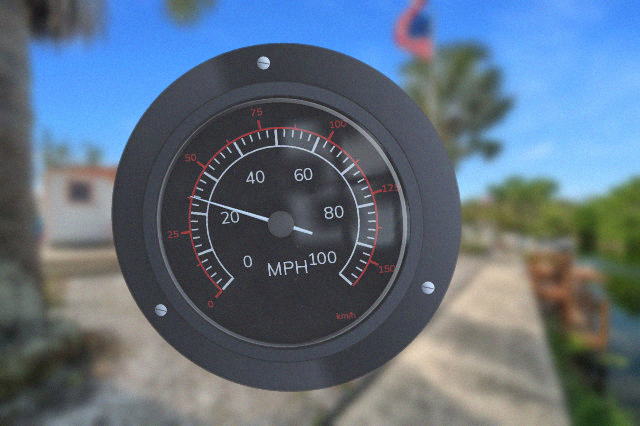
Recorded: 24 (mph)
